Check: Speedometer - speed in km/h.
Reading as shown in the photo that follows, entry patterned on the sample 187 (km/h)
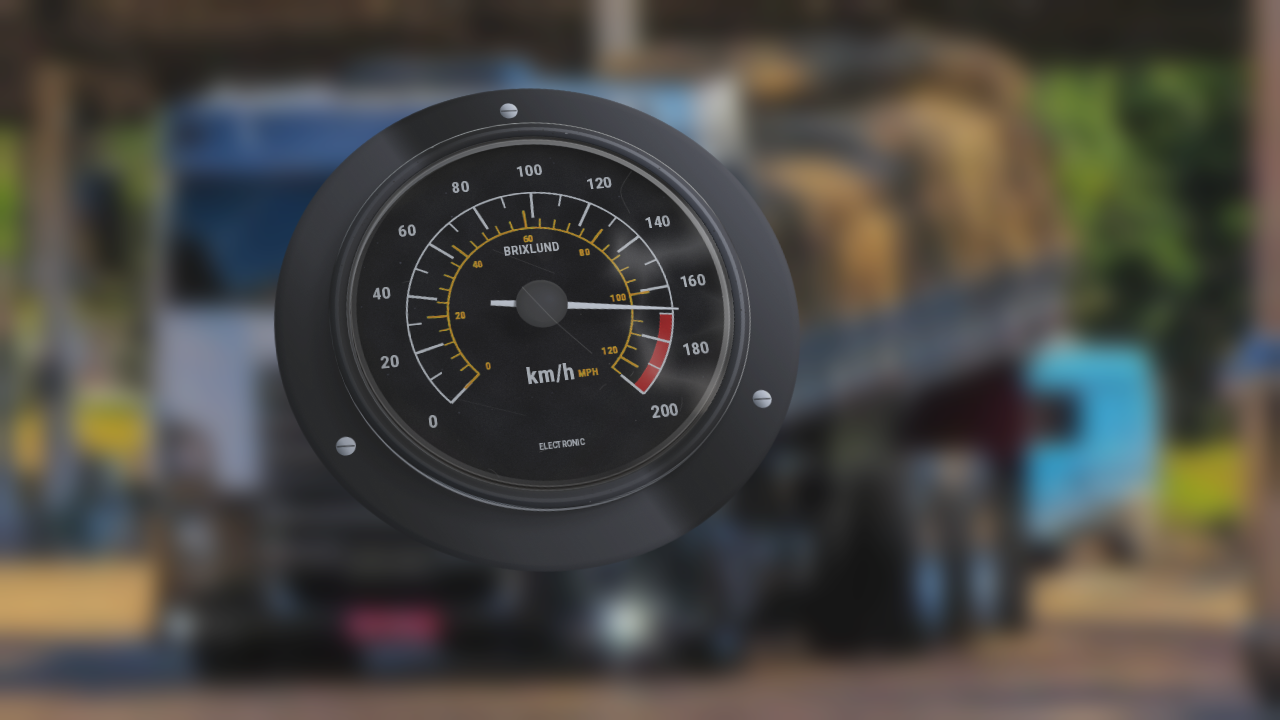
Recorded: 170 (km/h)
